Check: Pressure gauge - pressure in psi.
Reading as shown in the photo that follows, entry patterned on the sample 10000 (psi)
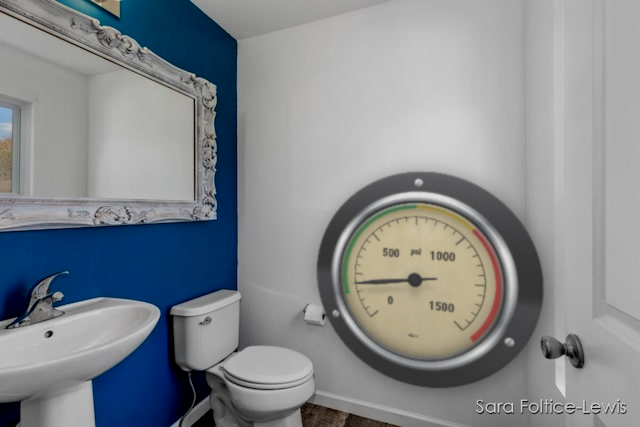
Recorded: 200 (psi)
